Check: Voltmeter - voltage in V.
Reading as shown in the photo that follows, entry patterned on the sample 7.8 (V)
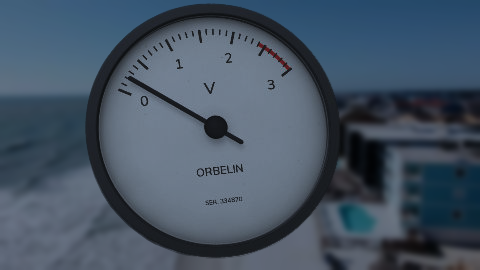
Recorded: 0.2 (V)
